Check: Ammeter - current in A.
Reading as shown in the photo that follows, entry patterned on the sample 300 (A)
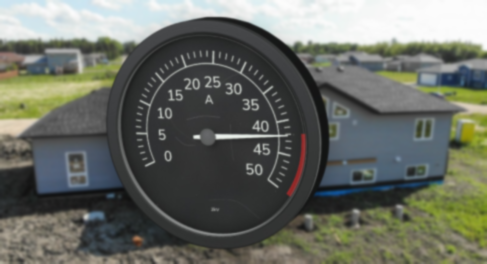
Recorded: 42 (A)
